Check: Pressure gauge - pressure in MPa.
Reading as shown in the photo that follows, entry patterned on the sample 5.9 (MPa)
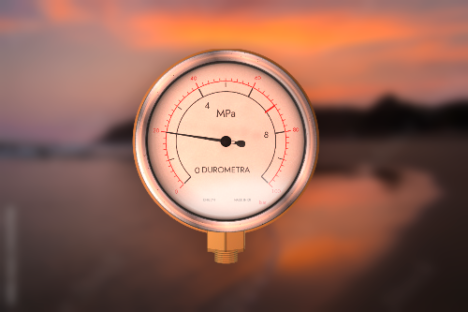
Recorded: 2 (MPa)
